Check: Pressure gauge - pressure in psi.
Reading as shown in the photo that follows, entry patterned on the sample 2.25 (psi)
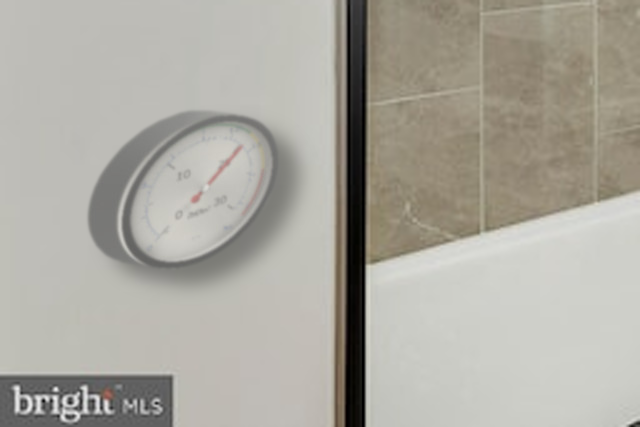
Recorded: 20 (psi)
